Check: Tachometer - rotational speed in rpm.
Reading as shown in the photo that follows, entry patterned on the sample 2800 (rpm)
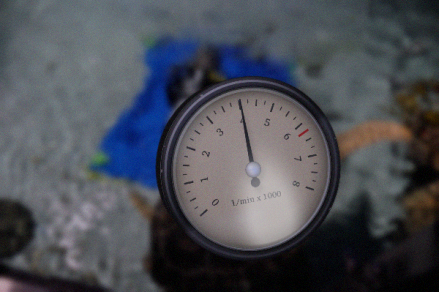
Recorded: 4000 (rpm)
